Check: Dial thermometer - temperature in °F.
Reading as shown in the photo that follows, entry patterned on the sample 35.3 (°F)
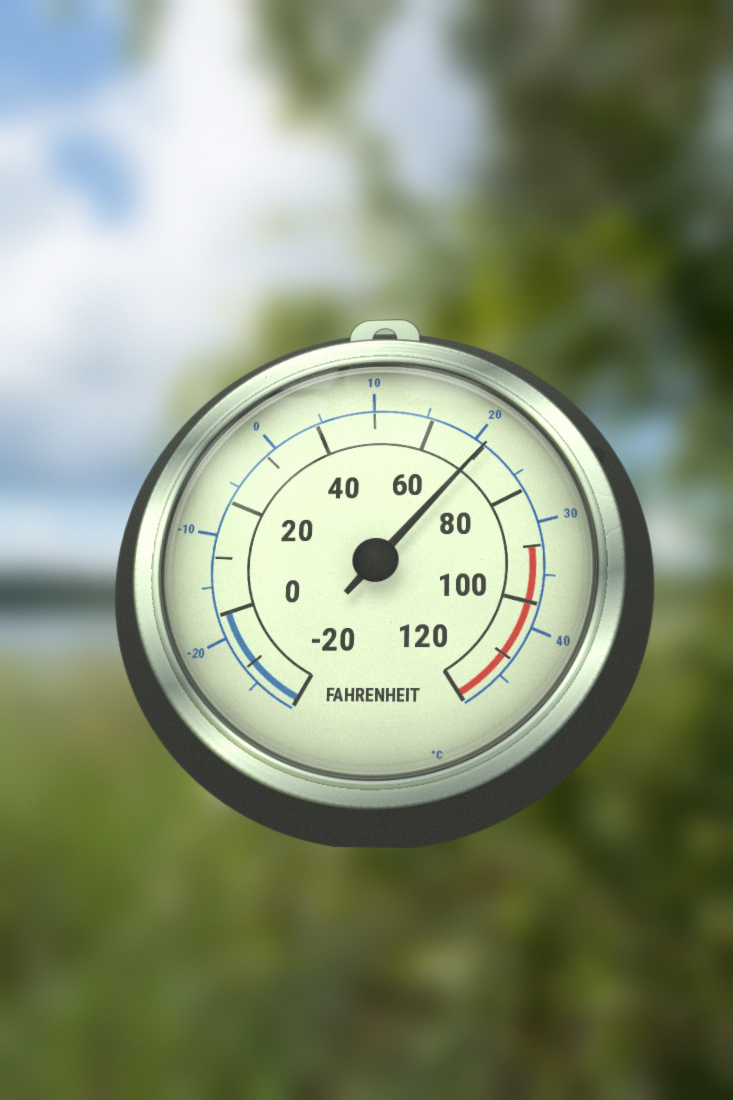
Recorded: 70 (°F)
